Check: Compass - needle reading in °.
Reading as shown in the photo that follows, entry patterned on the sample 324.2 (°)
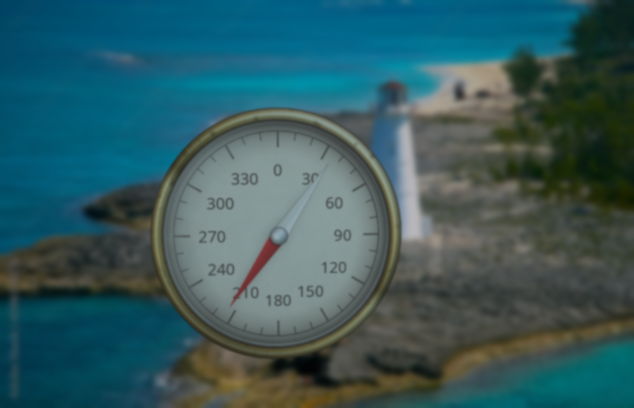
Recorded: 215 (°)
